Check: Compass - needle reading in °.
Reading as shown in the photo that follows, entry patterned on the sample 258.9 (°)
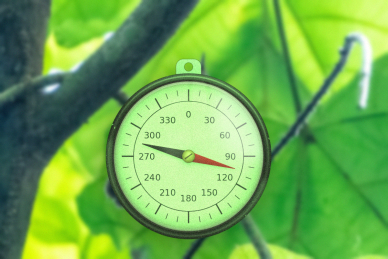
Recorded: 105 (°)
